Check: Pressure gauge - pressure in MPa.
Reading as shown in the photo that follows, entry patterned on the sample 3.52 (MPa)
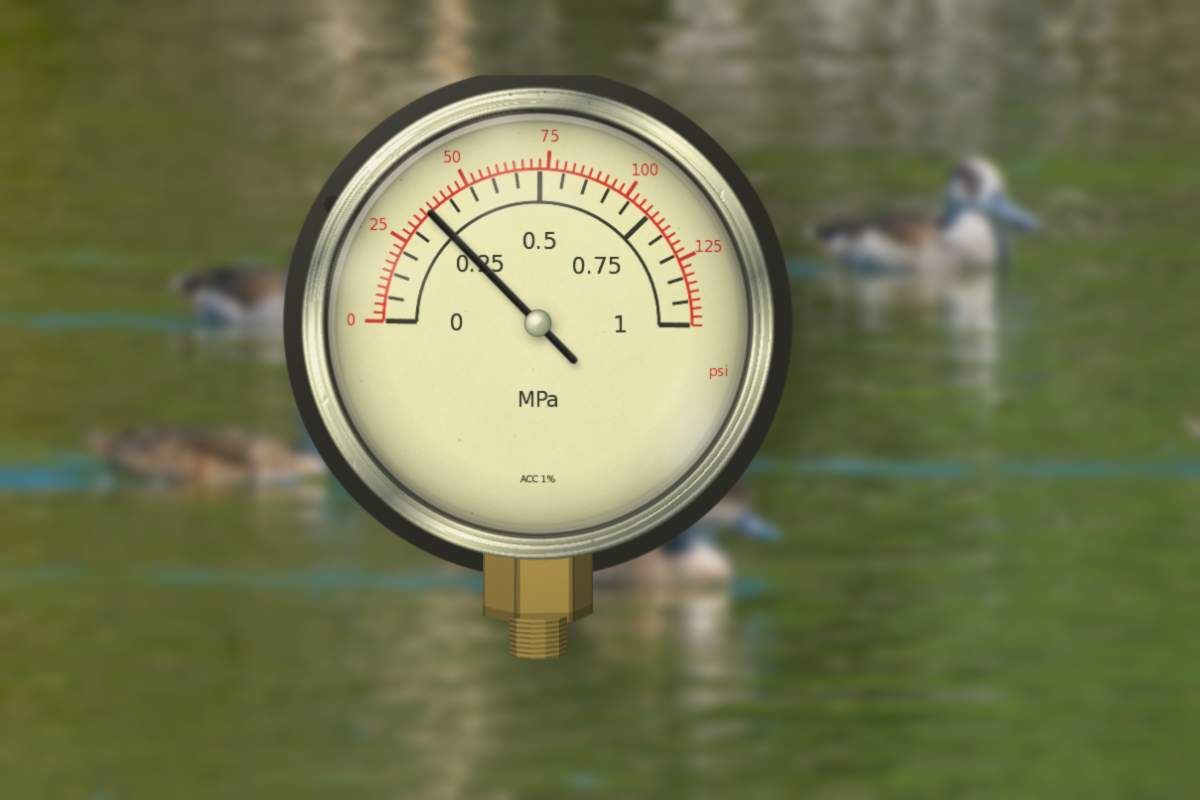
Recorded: 0.25 (MPa)
